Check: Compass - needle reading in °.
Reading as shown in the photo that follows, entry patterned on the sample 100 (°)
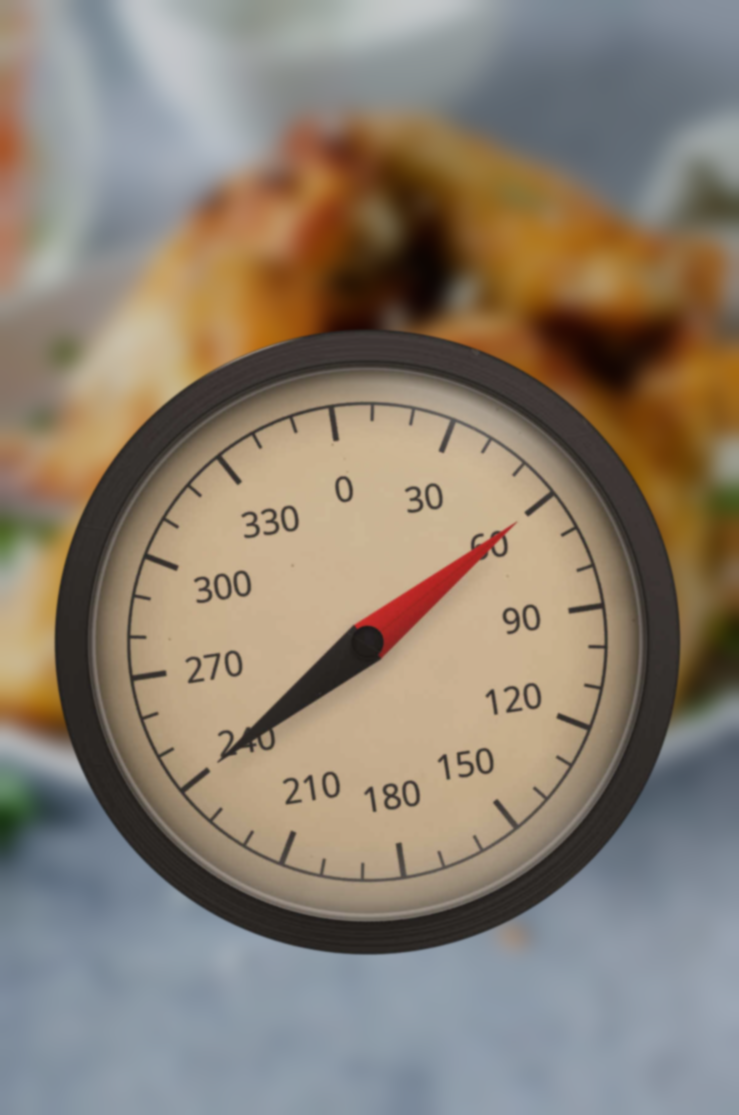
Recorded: 60 (°)
